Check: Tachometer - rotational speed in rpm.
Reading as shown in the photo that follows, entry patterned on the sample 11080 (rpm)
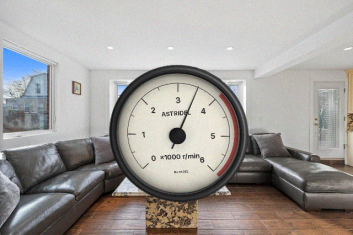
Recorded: 3500 (rpm)
